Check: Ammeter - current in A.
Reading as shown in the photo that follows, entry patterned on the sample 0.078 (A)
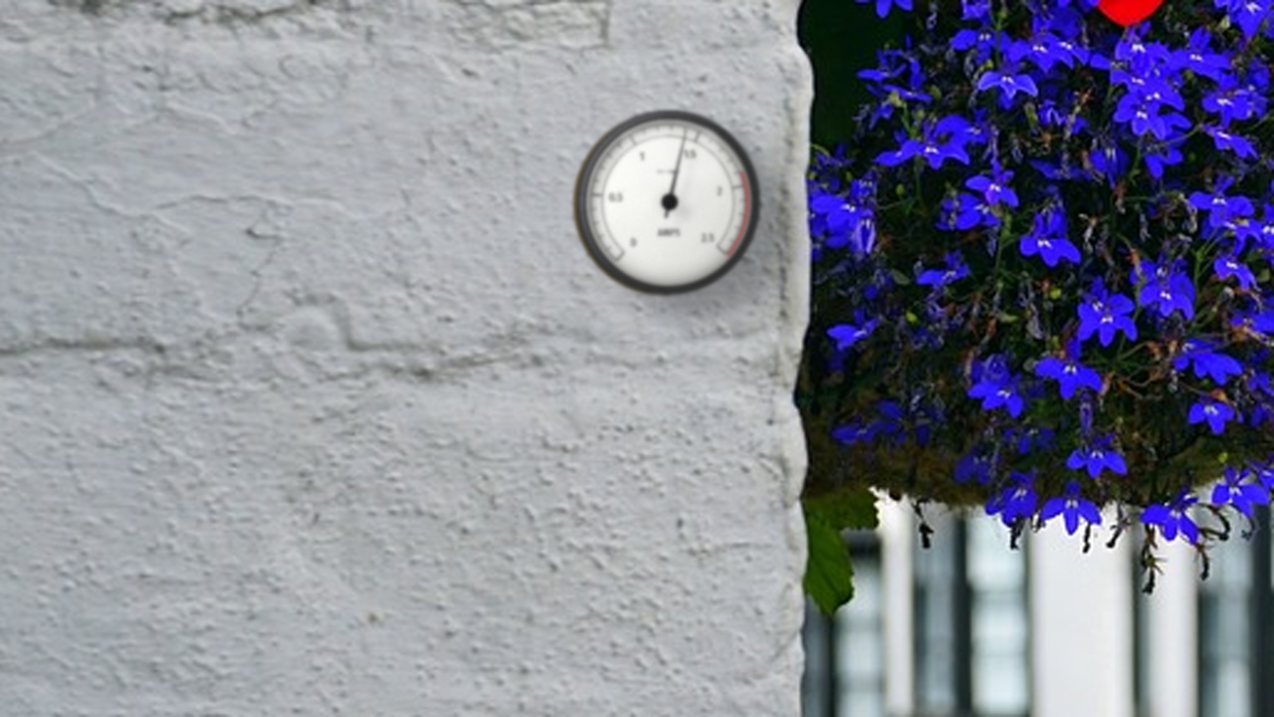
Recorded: 1.4 (A)
